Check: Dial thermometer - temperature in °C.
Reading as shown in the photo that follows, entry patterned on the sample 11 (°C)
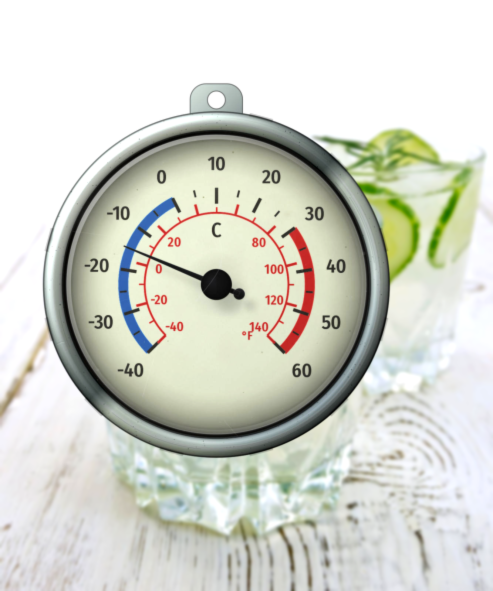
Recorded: -15 (°C)
